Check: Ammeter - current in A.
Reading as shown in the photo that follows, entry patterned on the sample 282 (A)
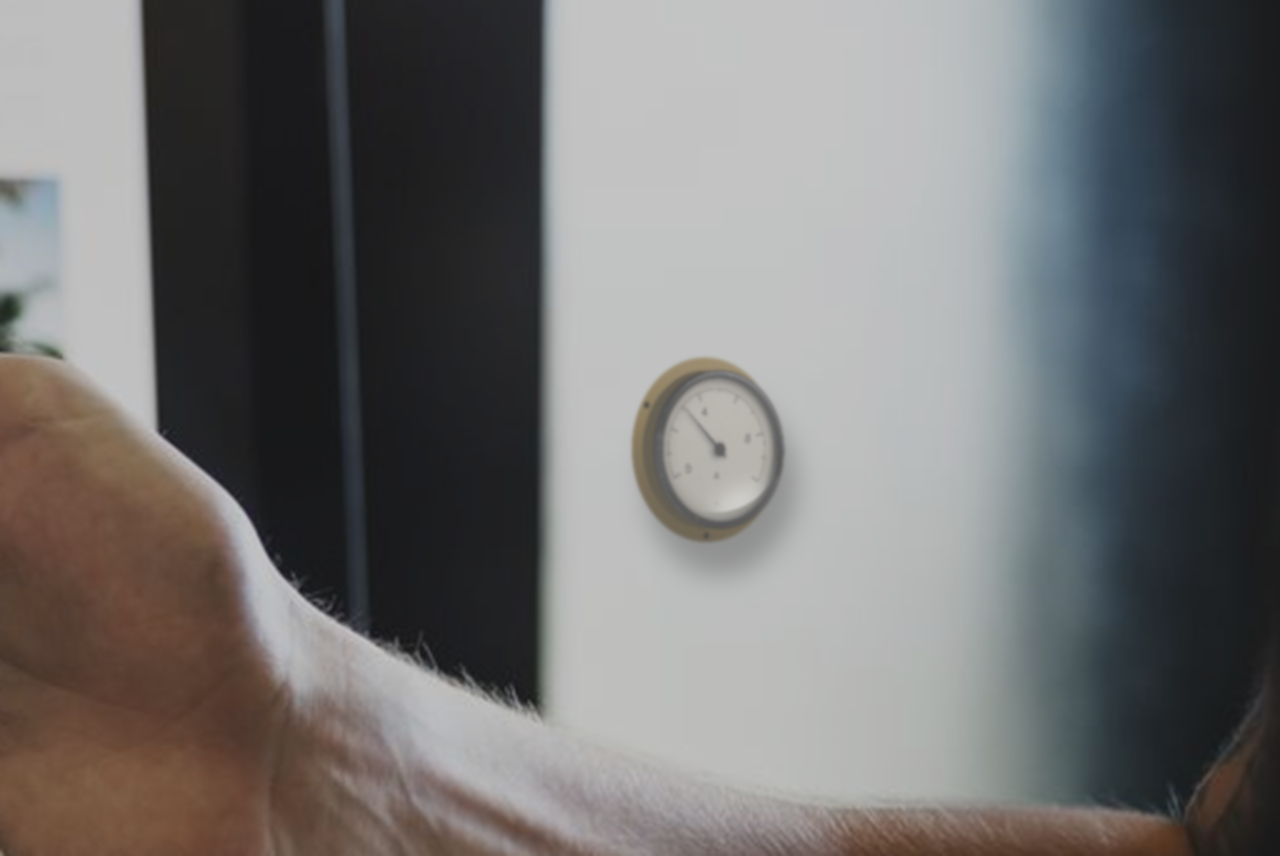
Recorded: 3 (A)
